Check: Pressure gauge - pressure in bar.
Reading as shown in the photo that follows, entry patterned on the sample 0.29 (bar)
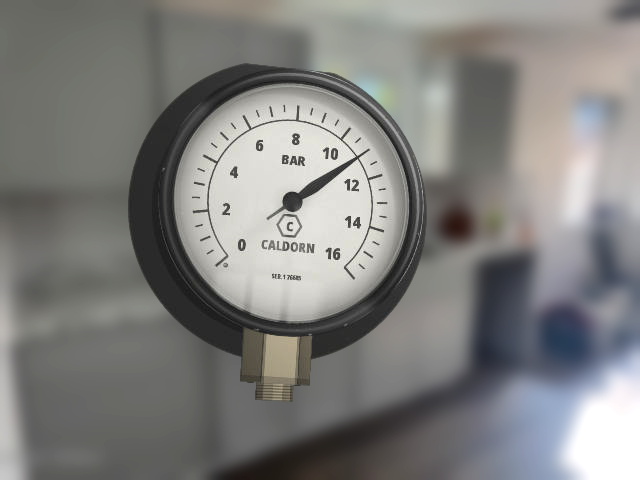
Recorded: 11 (bar)
